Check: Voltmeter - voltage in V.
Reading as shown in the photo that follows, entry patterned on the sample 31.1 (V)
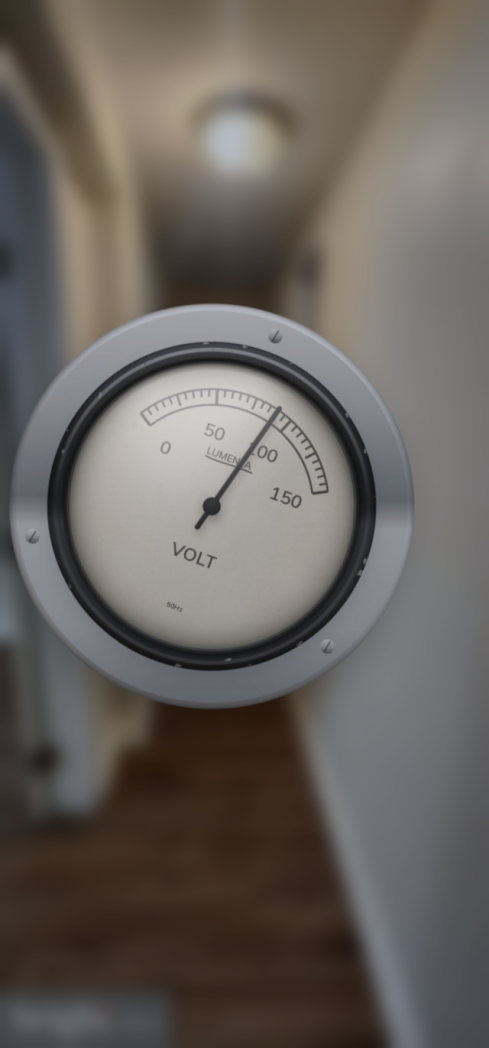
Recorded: 90 (V)
